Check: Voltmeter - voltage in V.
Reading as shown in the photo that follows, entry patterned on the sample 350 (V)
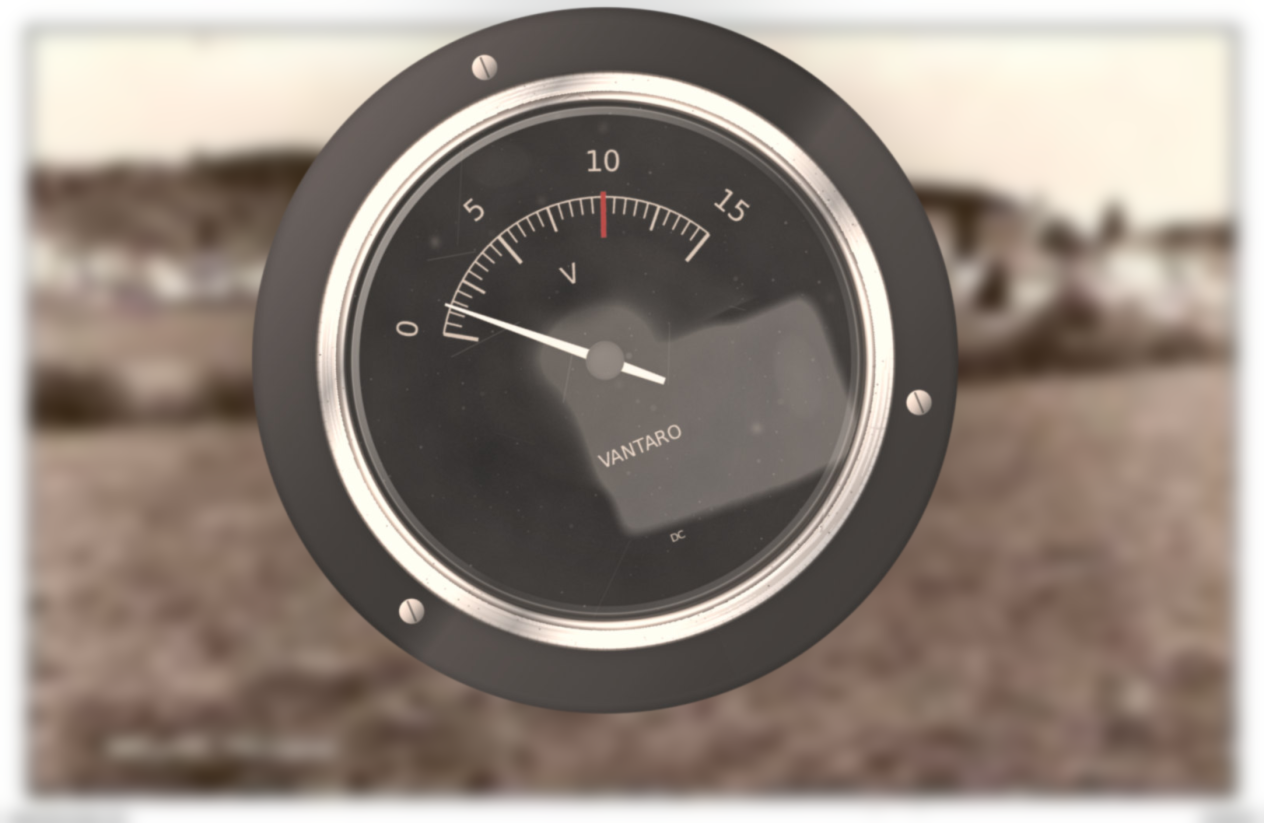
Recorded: 1.25 (V)
